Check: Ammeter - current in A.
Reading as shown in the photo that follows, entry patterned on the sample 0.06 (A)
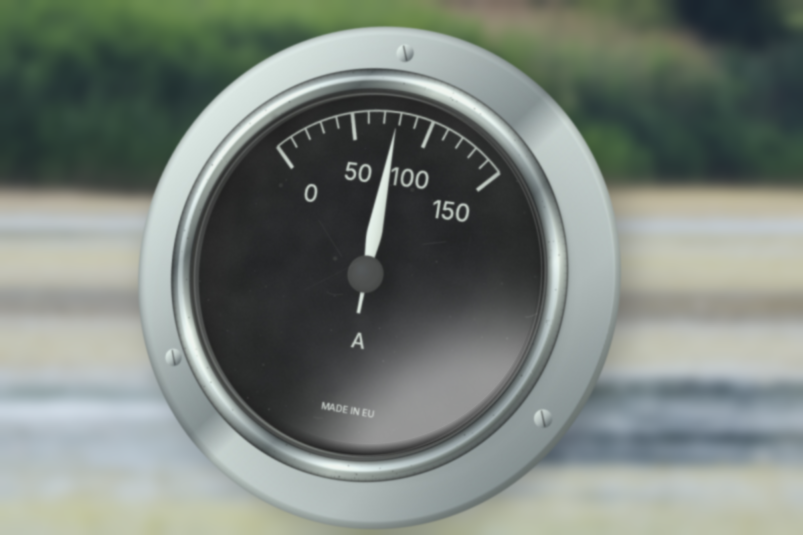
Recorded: 80 (A)
